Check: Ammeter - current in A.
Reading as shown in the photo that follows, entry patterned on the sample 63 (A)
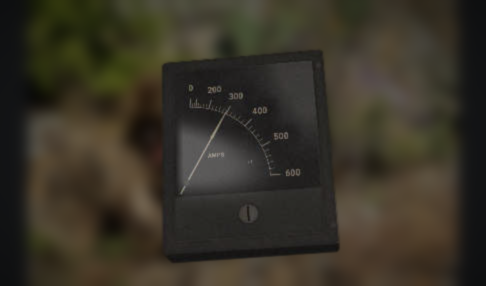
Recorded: 300 (A)
